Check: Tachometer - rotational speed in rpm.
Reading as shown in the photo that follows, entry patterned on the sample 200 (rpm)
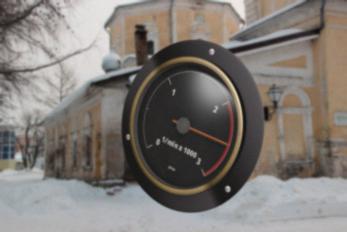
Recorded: 2500 (rpm)
